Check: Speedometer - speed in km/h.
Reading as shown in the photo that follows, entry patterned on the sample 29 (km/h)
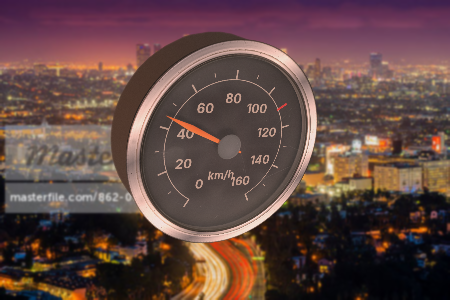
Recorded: 45 (km/h)
